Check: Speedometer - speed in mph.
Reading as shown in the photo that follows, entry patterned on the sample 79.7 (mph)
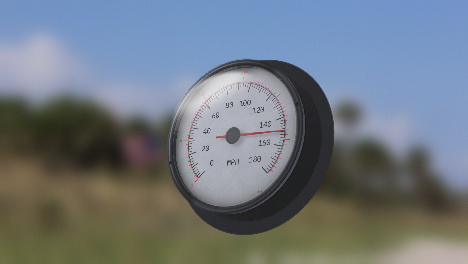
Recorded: 150 (mph)
